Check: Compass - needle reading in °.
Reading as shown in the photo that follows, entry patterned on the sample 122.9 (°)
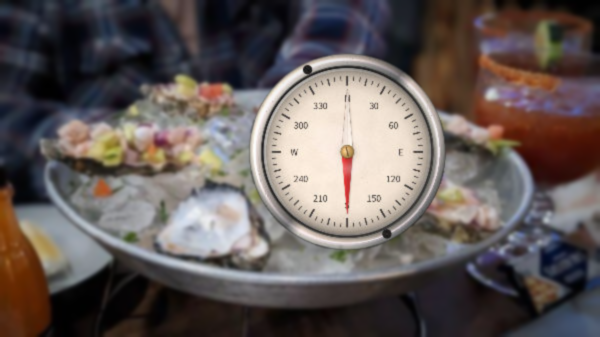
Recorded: 180 (°)
